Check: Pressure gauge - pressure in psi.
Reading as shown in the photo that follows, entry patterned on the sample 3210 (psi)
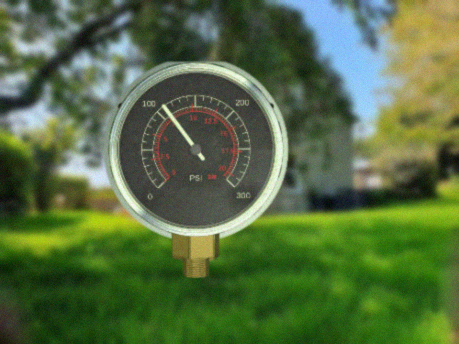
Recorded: 110 (psi)
